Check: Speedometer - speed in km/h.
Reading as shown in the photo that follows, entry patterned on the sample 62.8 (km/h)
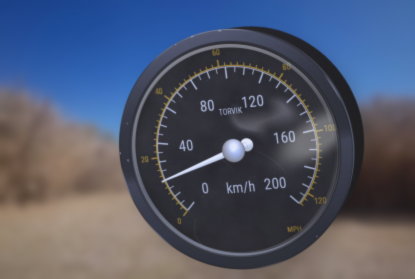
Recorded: 20 (km/h)
